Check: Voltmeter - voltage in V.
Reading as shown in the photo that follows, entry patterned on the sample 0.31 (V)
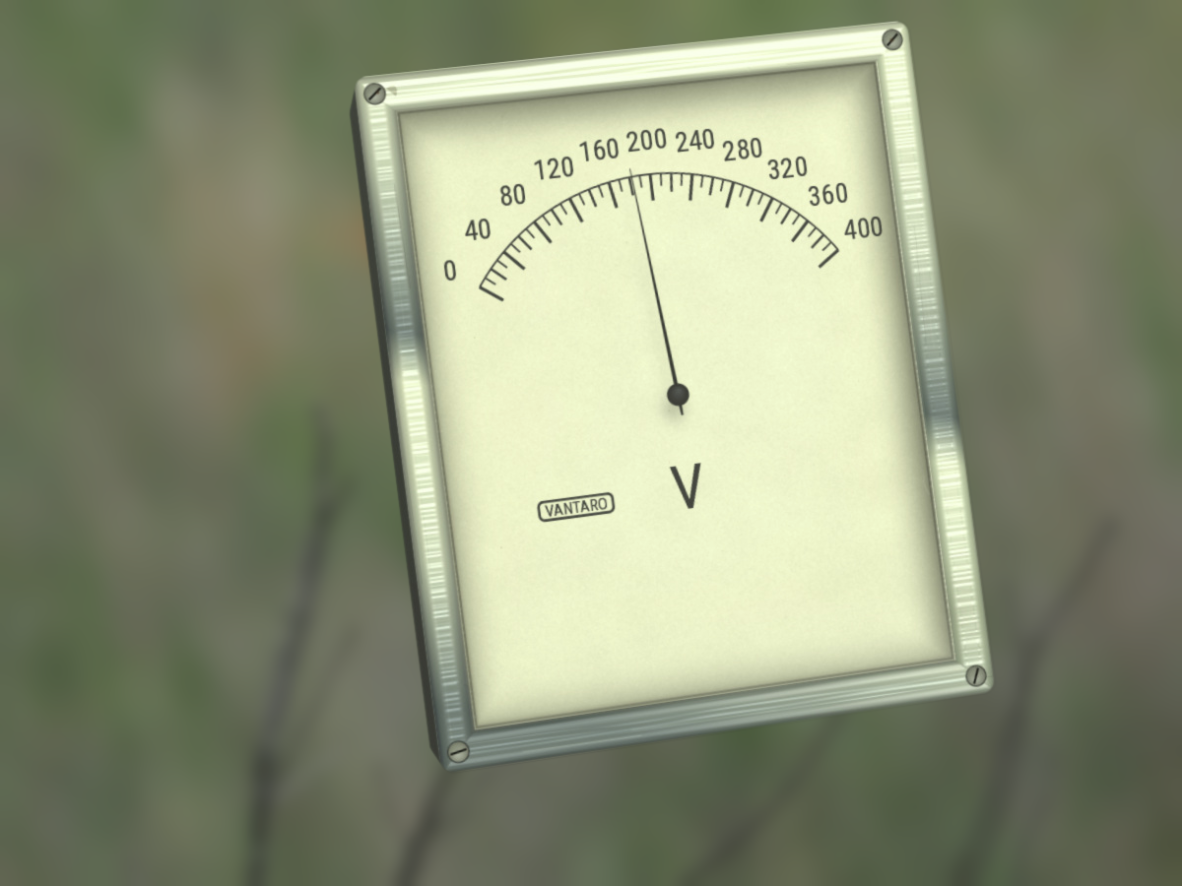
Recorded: 180 (V)
